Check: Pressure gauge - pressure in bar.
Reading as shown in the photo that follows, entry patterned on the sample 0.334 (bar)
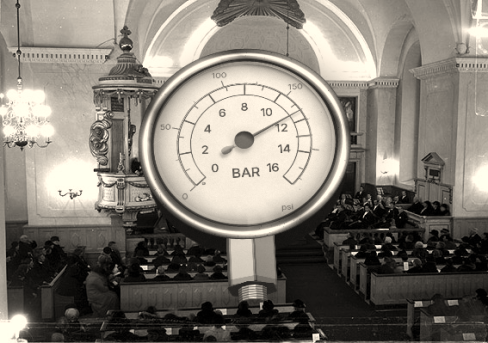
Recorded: 11.5 (bar)
